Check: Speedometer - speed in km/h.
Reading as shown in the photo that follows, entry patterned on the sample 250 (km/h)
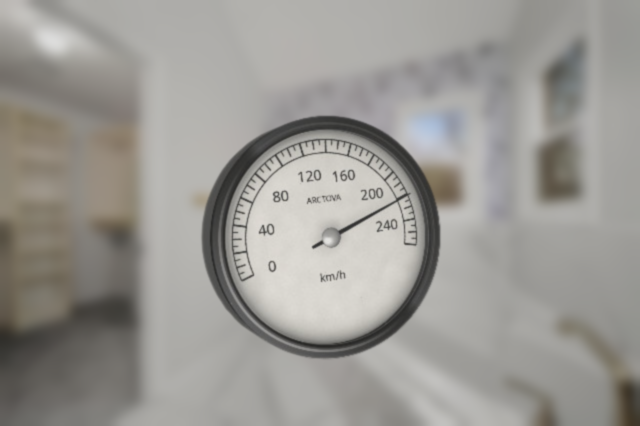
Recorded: 220 (km/h)
